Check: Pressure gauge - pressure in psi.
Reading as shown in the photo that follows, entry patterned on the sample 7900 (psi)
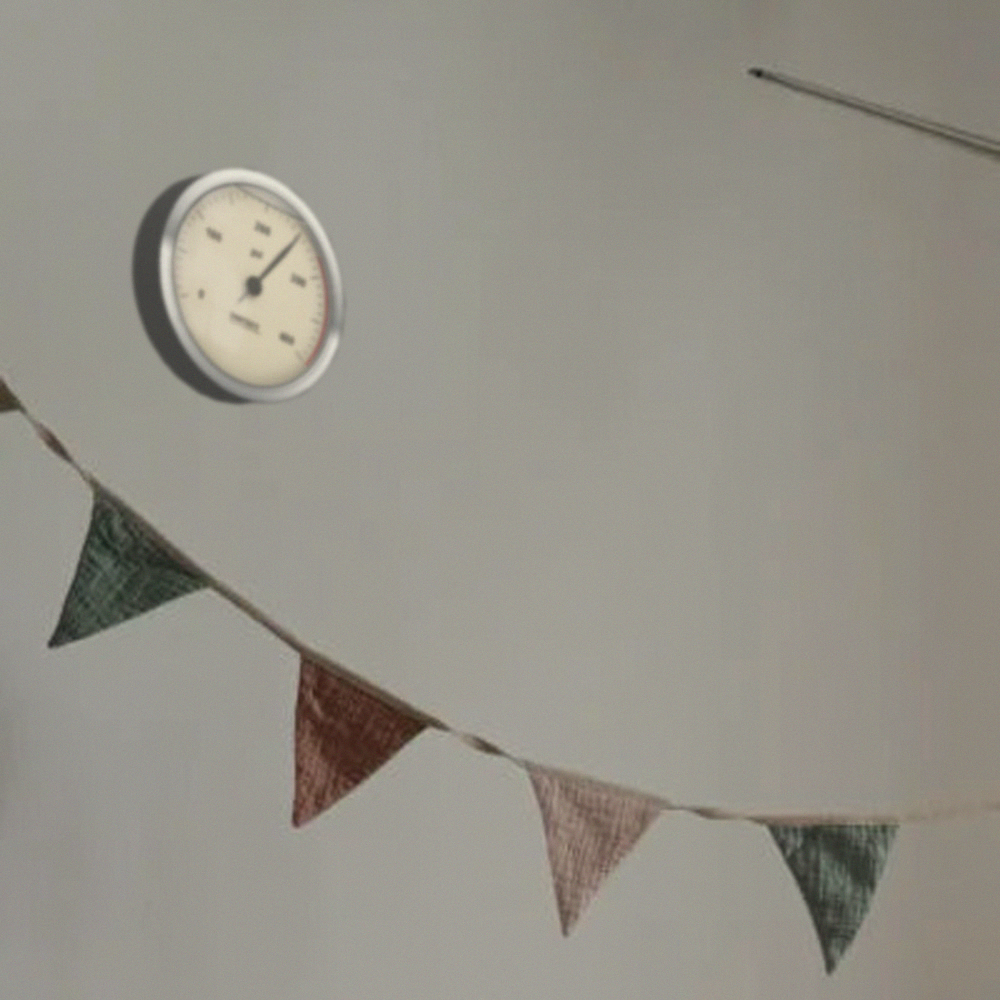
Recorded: 250 (psi)
